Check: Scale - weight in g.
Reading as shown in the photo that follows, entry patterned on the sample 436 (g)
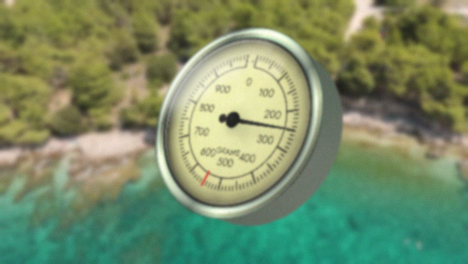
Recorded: 250 (g)
